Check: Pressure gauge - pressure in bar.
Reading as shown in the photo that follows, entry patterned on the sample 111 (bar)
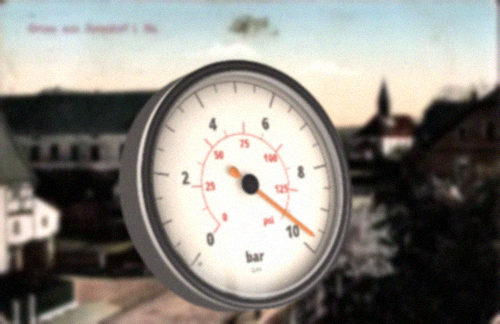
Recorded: 9.75 (bar)
